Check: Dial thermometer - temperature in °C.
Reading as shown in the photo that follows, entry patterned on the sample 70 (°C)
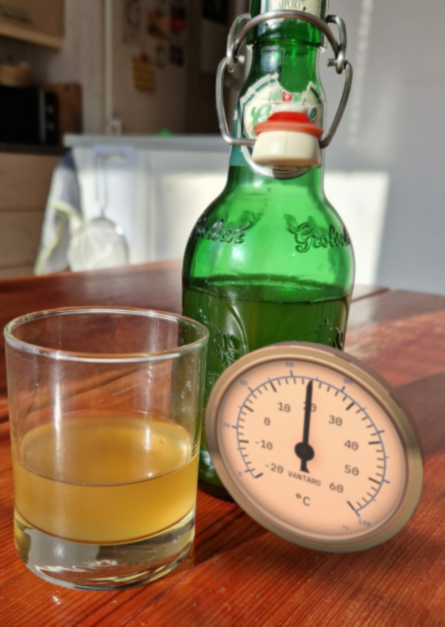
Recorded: 20 (°C)
